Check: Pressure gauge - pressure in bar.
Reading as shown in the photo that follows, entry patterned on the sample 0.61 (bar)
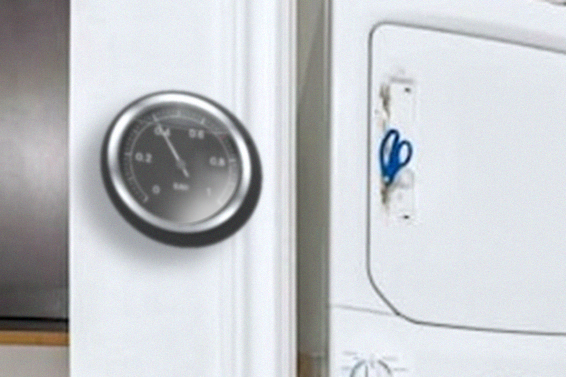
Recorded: 0.4 (bar)
